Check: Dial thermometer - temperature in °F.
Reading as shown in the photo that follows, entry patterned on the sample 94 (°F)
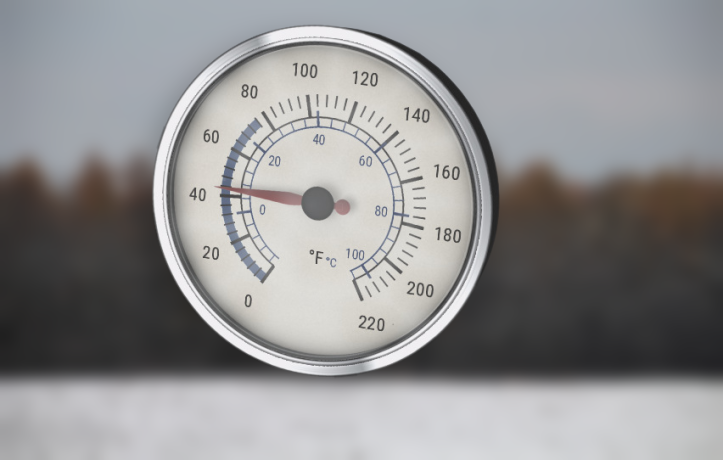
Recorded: 44 (°F)
